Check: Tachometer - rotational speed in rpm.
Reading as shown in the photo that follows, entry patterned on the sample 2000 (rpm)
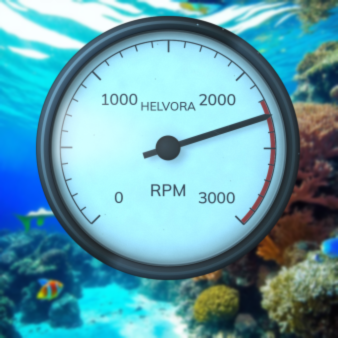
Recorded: 2300 (rpm)
